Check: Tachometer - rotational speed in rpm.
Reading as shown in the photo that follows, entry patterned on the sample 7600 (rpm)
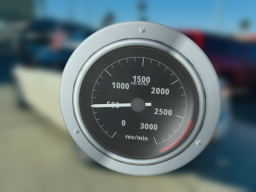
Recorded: 500 (rpm)
